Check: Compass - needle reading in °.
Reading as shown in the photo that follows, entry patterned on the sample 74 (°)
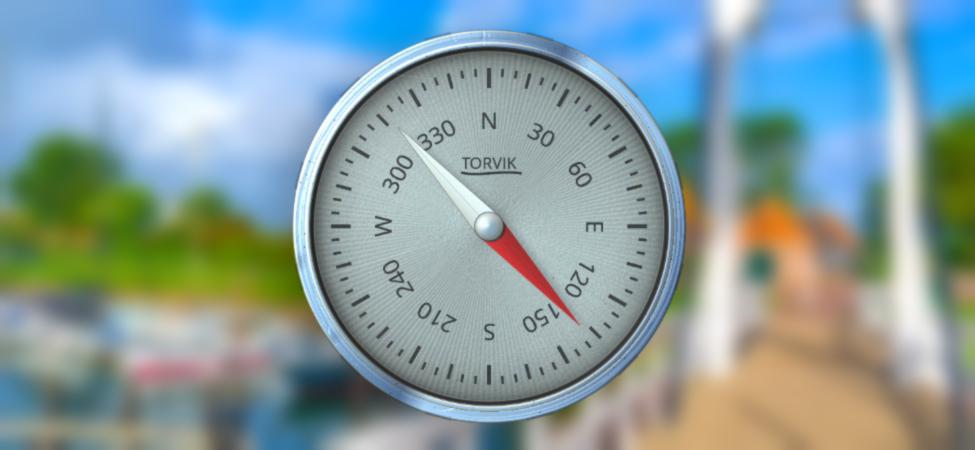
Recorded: 137.5 (°)
